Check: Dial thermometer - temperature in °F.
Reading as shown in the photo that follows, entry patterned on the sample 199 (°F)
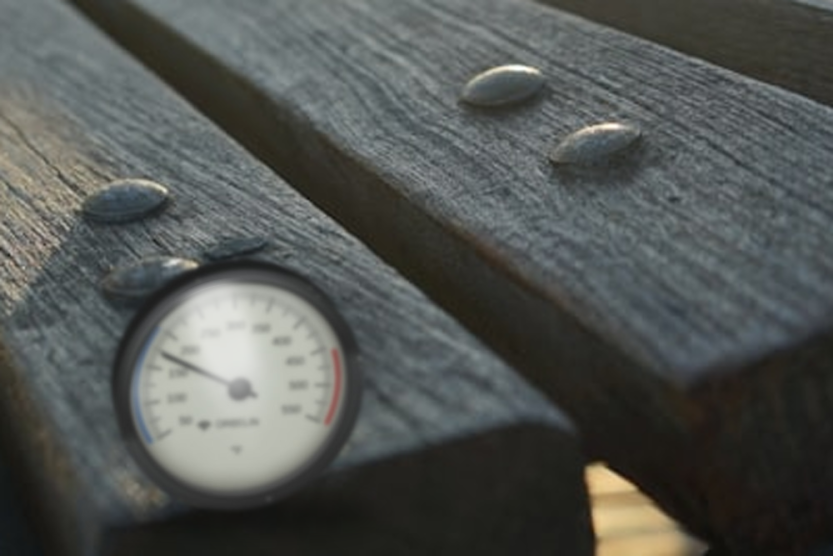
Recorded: 175 (°F)
